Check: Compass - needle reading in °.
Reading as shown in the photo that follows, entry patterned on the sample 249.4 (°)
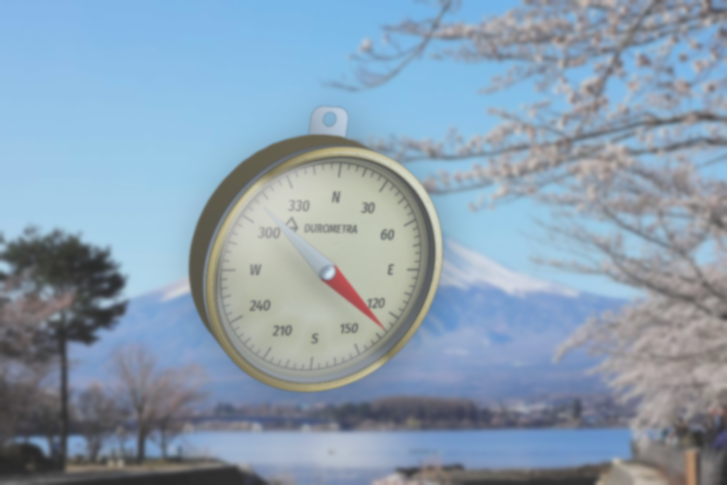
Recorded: 130 (°)
